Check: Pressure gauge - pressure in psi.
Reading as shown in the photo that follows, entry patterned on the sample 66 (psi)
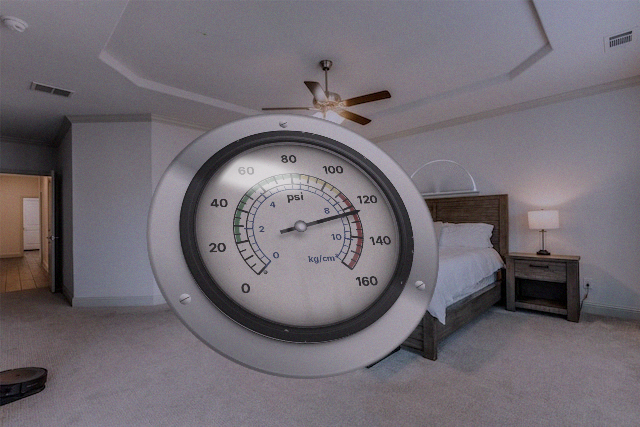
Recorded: 125 (psi)
